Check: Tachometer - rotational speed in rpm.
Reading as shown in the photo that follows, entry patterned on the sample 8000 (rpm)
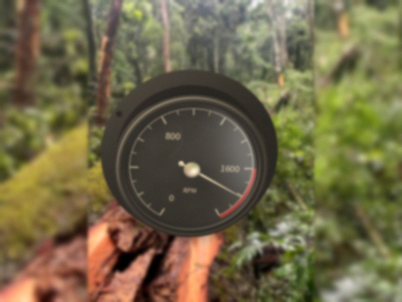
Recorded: 1800 (rpm)
